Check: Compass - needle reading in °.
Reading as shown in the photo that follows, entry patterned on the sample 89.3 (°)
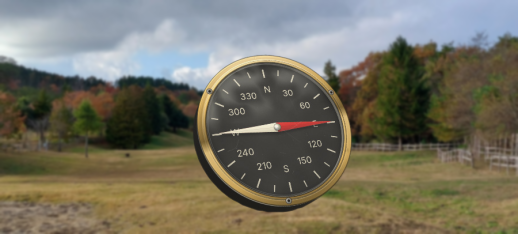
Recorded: 90 (°)
